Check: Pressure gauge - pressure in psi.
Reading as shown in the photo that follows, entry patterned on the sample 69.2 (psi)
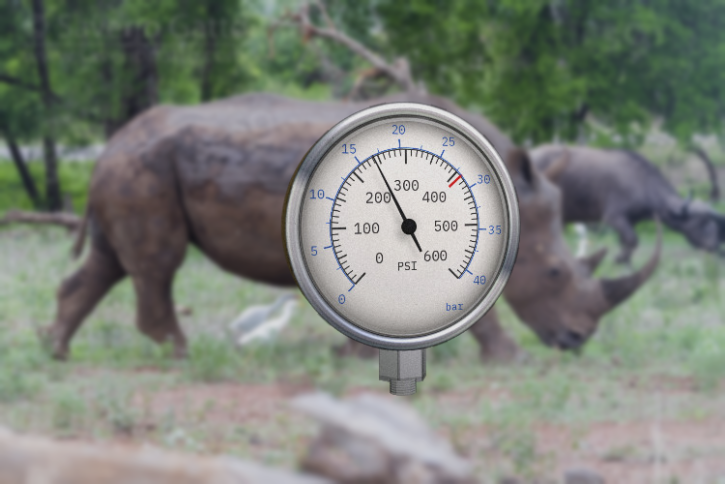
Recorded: 240 (psi)
